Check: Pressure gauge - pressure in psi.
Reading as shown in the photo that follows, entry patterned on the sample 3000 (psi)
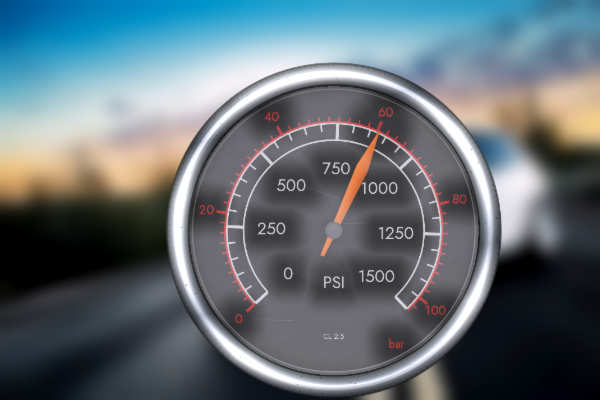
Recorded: 875 (psi)
